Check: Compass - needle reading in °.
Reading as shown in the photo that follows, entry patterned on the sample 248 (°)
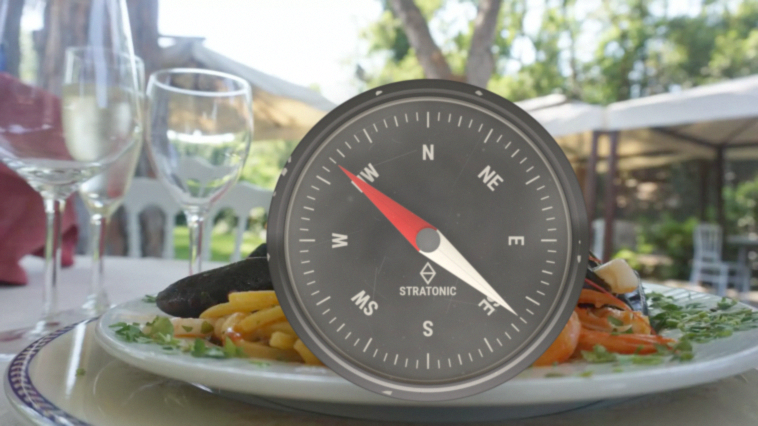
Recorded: 310 (°)
